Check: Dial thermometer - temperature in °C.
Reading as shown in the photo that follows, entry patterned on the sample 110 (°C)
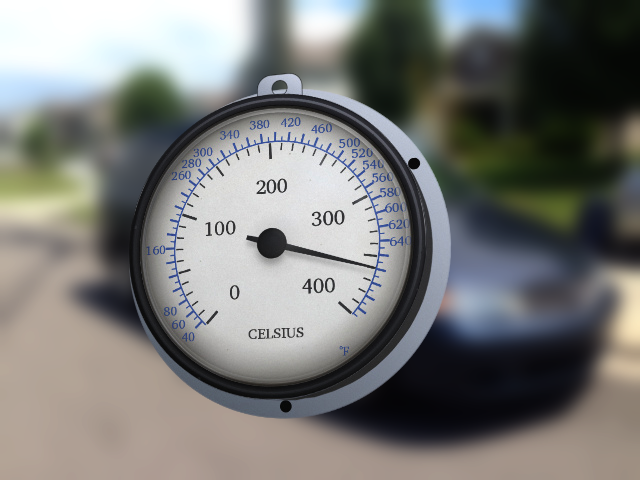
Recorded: 360 (°C)
